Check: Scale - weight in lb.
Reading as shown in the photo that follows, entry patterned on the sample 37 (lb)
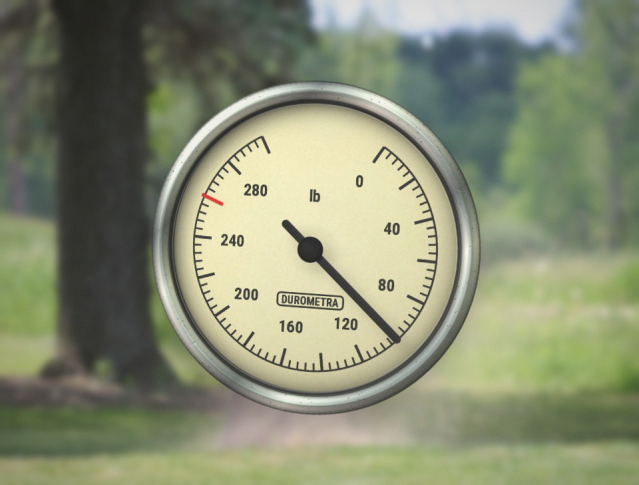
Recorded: 100 (lb)
